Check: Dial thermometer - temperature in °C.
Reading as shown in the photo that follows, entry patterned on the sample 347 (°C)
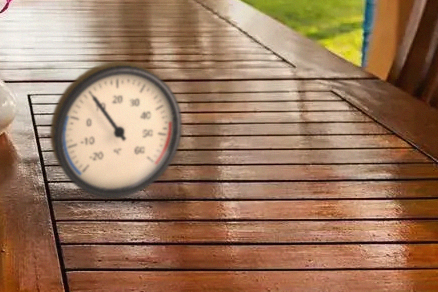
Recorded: 10 (°C)
